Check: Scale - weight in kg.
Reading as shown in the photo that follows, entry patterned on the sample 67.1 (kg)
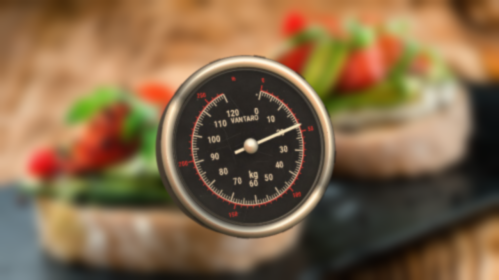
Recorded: 20 (kg)
